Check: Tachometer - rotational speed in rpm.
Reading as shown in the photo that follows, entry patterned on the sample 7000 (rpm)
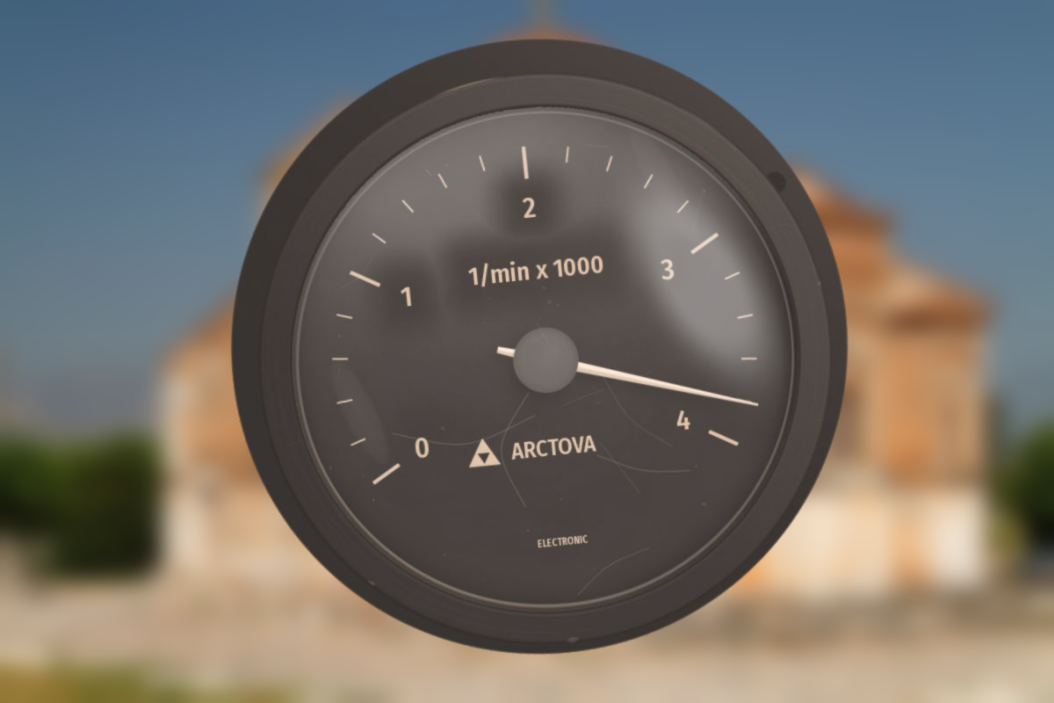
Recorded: 3800 (rpm)
